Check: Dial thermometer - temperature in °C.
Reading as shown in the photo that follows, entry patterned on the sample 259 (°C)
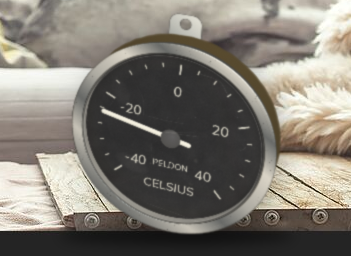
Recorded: -24 (°C)
